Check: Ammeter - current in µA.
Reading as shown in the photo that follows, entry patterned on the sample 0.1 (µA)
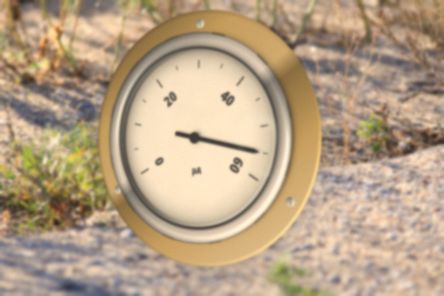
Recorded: 55 (µA)
